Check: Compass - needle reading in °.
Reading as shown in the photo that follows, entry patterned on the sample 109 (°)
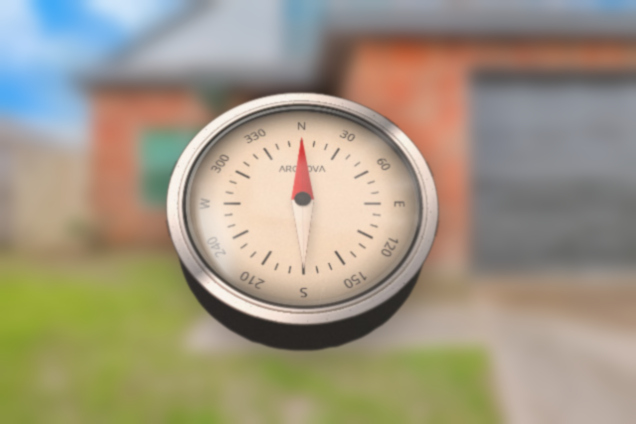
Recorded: 0 (°)
